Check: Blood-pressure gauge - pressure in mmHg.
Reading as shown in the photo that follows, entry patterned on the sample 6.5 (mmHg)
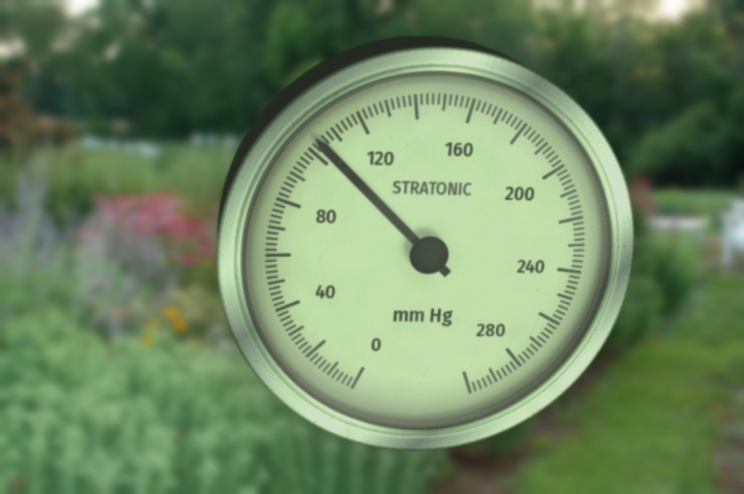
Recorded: 104 (mmHg)
